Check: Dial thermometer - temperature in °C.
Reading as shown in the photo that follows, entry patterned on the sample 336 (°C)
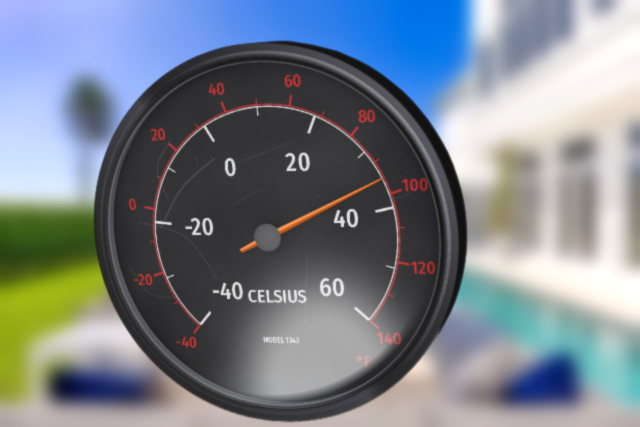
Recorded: 35 (°C)
